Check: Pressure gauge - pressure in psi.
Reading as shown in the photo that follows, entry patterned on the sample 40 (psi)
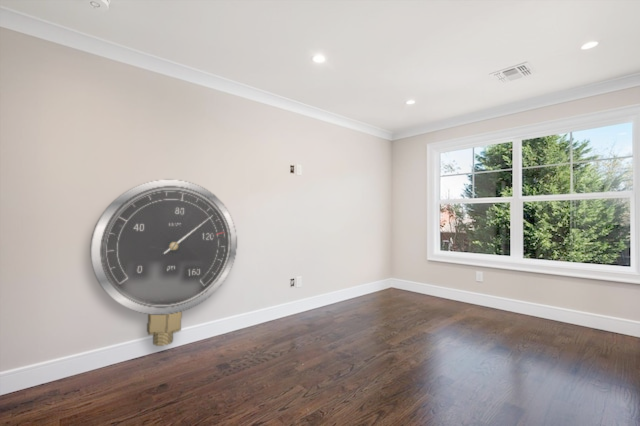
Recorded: 105 (psi)
